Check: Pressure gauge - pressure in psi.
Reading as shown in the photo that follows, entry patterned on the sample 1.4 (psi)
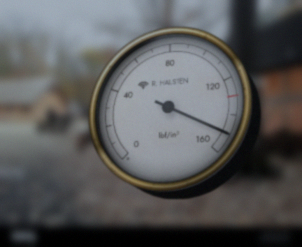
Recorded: 150 (psi)
